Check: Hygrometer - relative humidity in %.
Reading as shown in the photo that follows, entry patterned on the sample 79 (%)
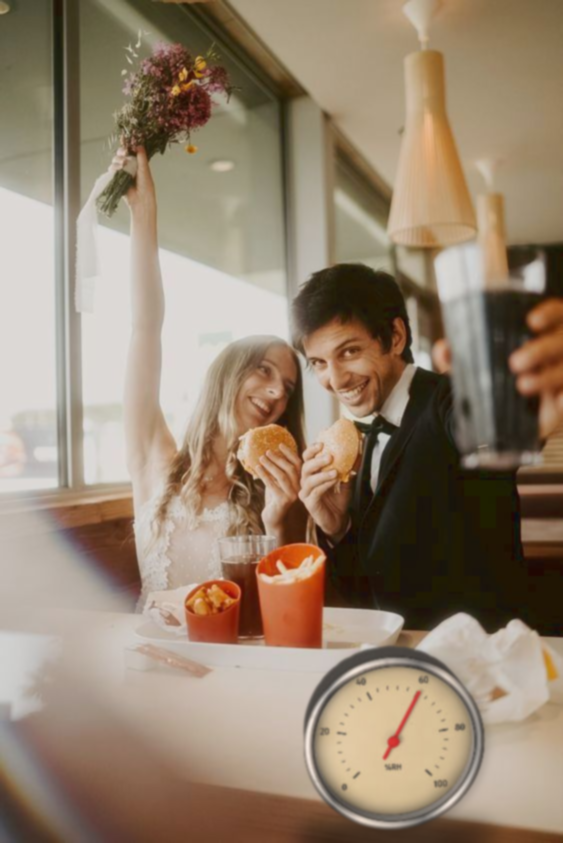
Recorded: 60 (%)
